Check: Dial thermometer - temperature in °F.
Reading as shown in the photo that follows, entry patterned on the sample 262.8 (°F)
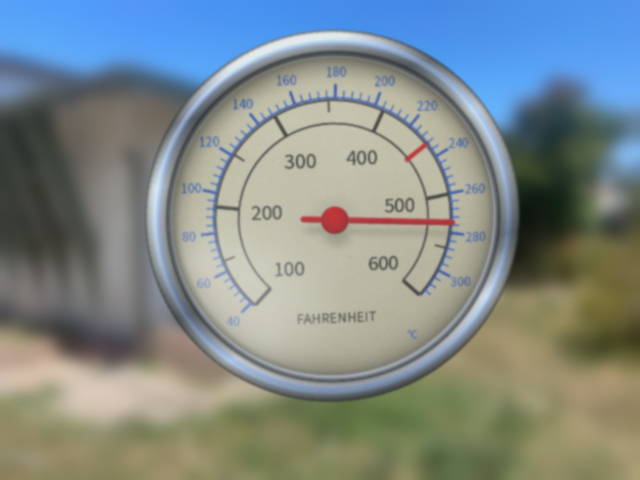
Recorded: 525 (°F)
